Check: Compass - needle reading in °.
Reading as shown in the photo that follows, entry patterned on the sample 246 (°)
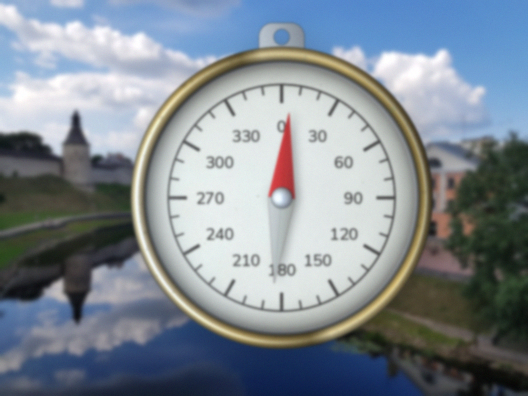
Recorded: 5 (°)
